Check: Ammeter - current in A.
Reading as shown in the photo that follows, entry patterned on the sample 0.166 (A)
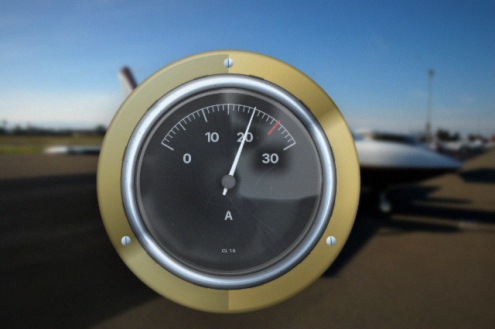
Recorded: 20 (A)
